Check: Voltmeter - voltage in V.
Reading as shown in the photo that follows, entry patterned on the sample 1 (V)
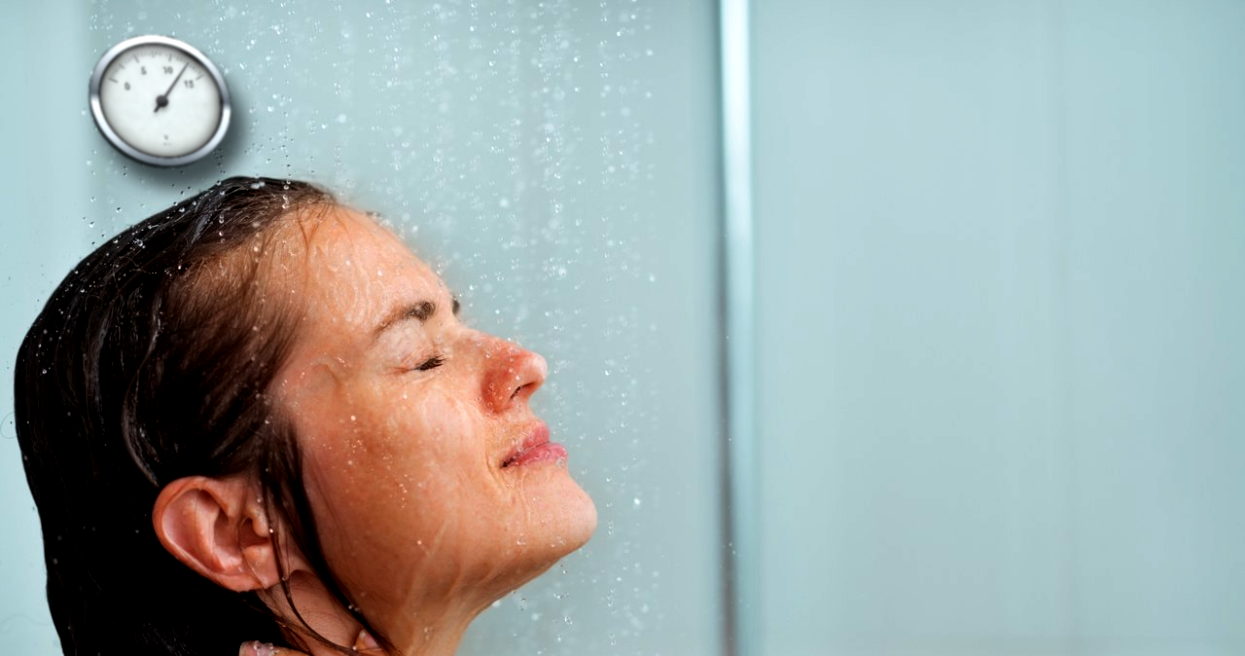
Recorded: 12.5 (V)
